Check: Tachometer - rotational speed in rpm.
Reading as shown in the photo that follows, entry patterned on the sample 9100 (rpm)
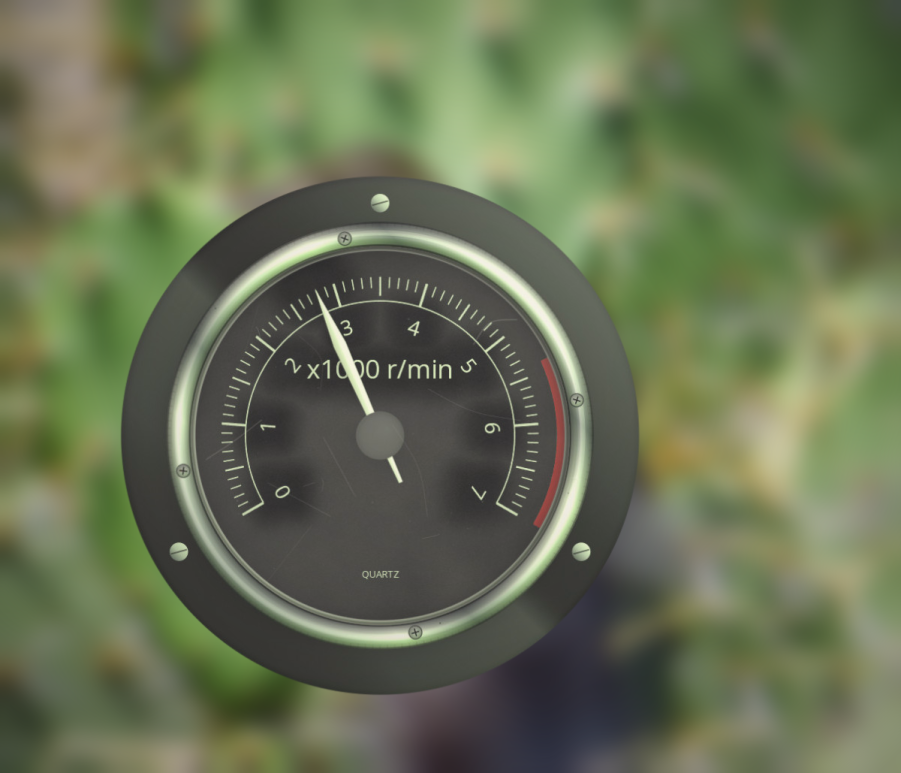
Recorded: 2800 (rpm)
